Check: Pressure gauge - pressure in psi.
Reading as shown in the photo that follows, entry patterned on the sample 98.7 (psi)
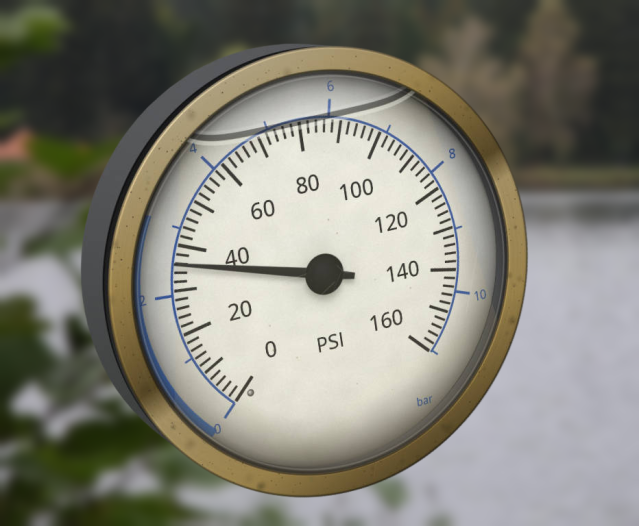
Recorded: 36 (psi)
